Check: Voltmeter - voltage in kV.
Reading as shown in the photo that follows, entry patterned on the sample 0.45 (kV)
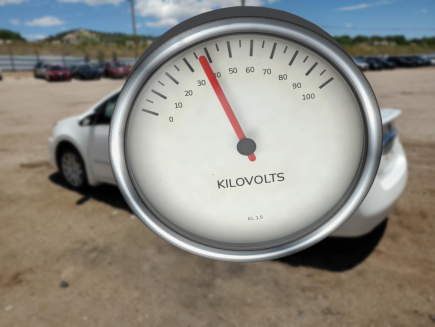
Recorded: 37.5 (kV)
